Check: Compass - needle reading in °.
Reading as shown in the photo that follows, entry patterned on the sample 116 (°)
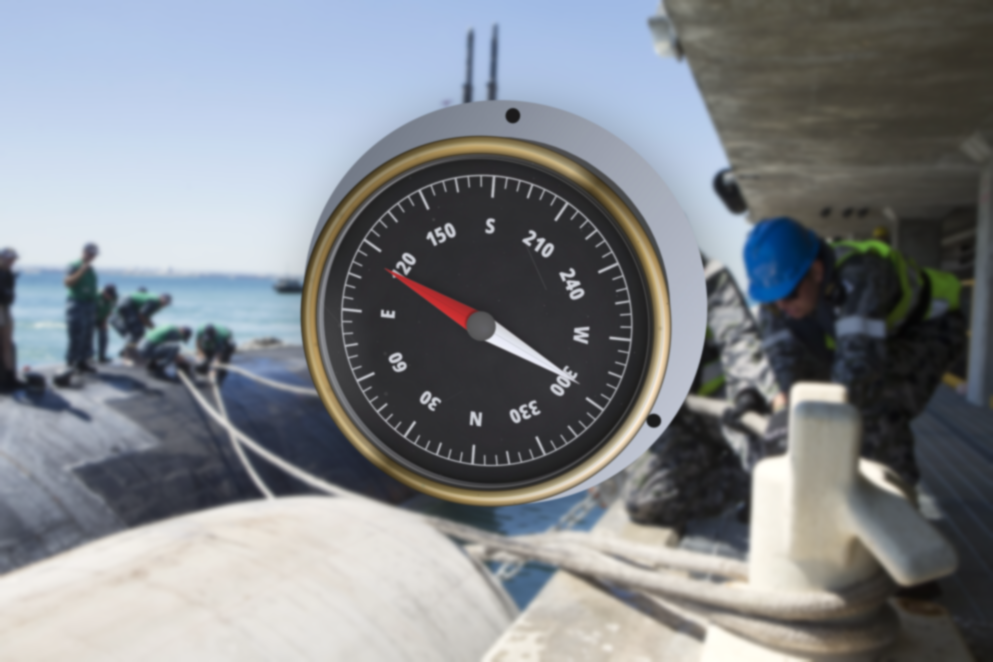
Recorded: 115 (°)
